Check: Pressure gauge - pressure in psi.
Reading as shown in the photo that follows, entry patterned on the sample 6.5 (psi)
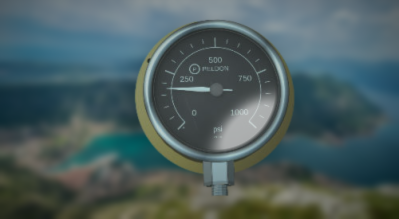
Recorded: 175 (psi)
